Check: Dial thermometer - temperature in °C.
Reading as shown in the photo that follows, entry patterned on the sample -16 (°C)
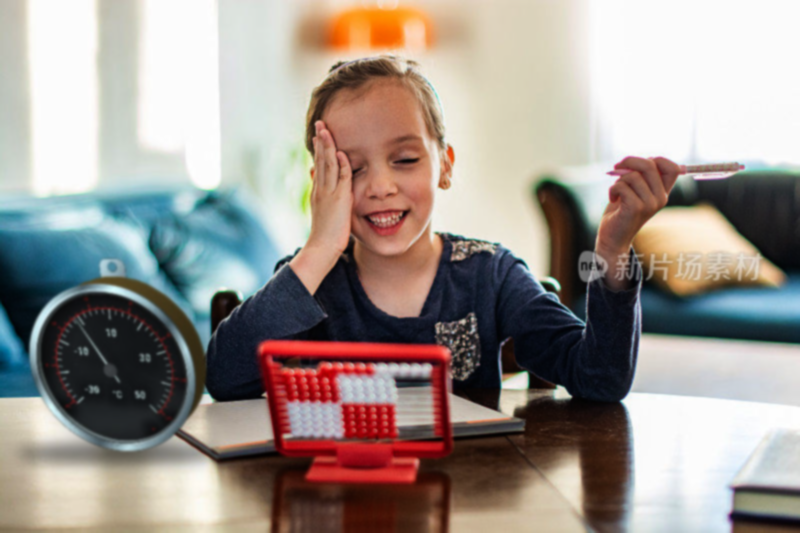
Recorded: 0 (°C)
